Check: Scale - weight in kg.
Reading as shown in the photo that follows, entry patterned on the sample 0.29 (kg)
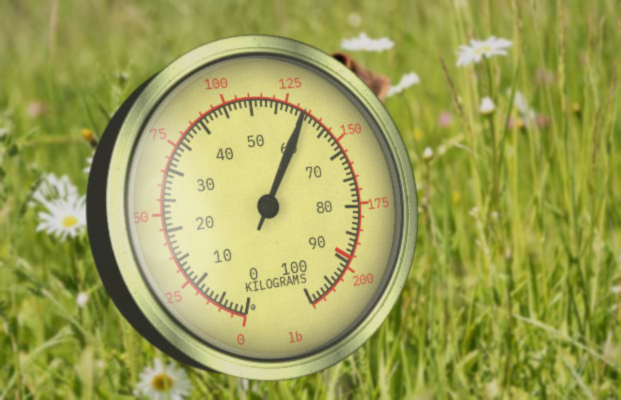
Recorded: 60 (kg)
